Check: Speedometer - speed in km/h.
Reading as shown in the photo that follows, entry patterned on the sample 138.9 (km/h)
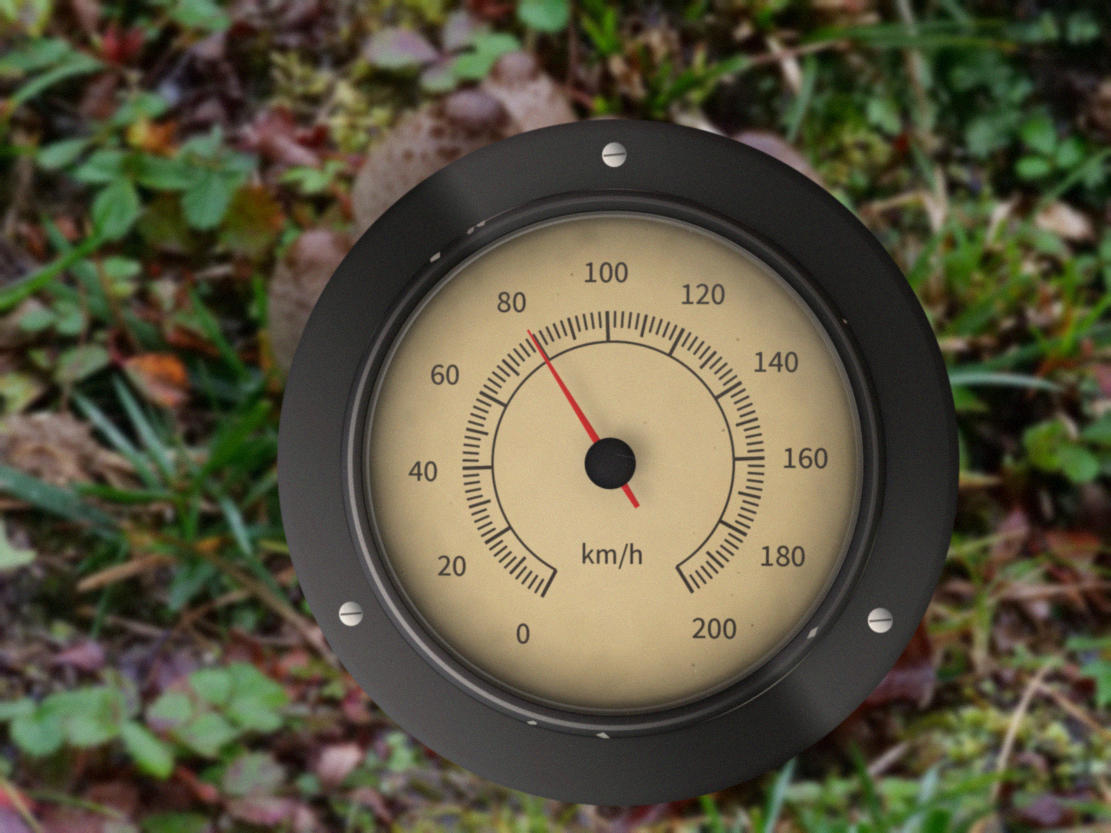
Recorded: 80 (km/h)
